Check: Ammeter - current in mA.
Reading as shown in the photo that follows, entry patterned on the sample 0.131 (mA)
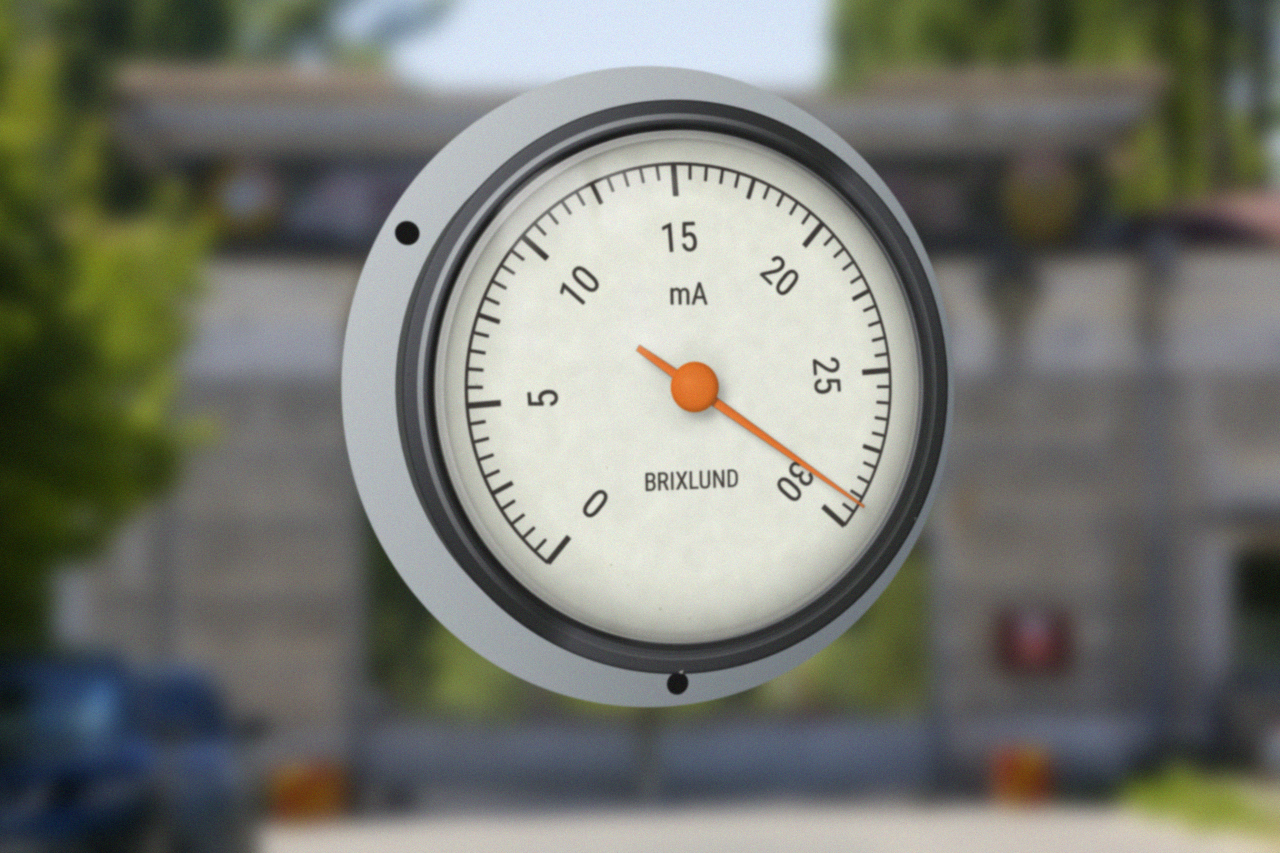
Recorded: 29.25 (mA)
